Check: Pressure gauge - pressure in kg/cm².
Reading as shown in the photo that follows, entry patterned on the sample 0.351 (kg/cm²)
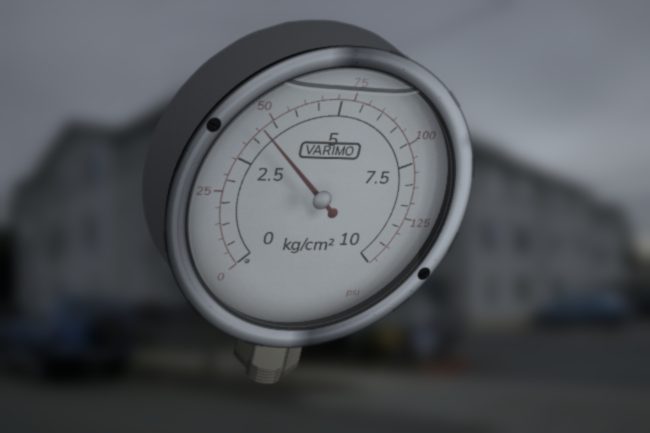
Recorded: 3.25 (kg/cm²)
